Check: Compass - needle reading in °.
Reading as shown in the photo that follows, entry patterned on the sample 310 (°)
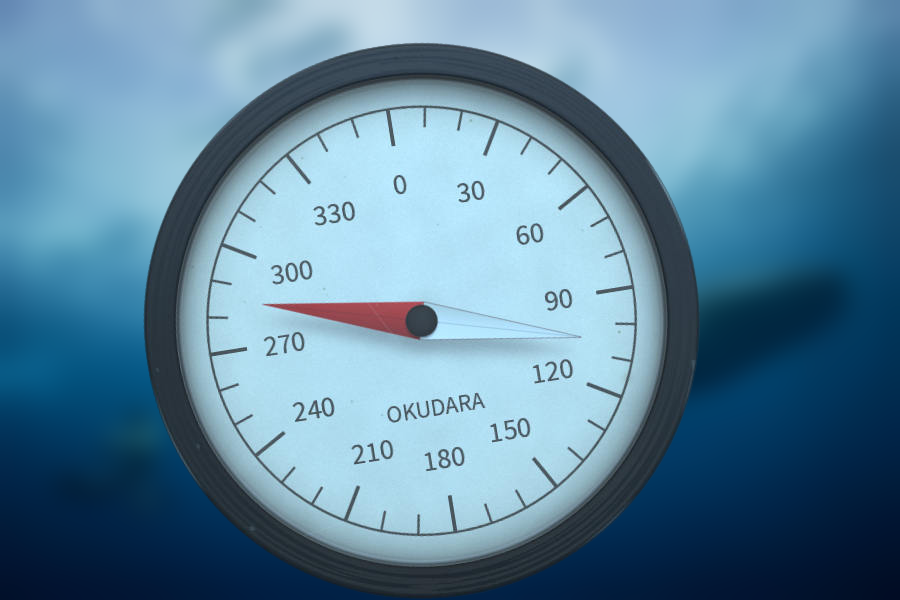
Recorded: 285 (°)
